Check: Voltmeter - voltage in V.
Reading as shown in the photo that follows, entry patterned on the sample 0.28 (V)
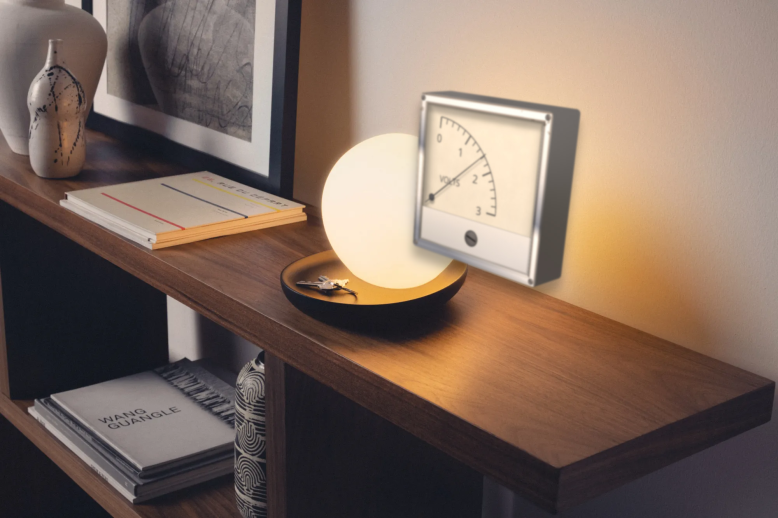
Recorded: 1.6 (V)
